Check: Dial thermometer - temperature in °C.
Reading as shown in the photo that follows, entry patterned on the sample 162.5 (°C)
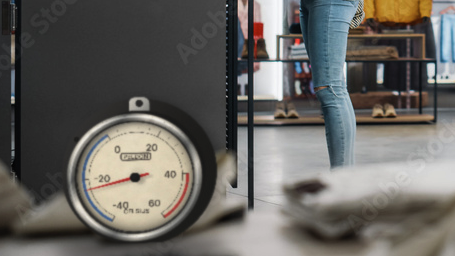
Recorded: -24 (°C)
